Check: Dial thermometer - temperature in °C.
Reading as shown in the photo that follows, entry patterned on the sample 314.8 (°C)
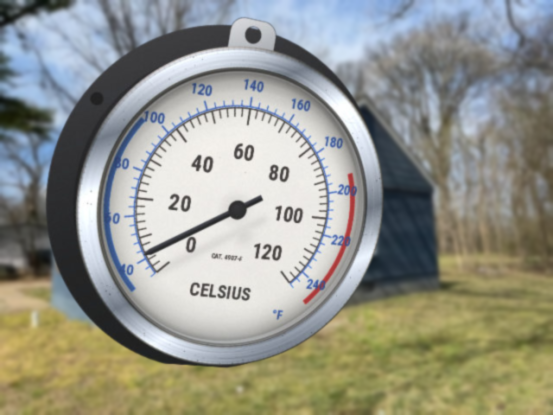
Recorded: 6 (°C)
